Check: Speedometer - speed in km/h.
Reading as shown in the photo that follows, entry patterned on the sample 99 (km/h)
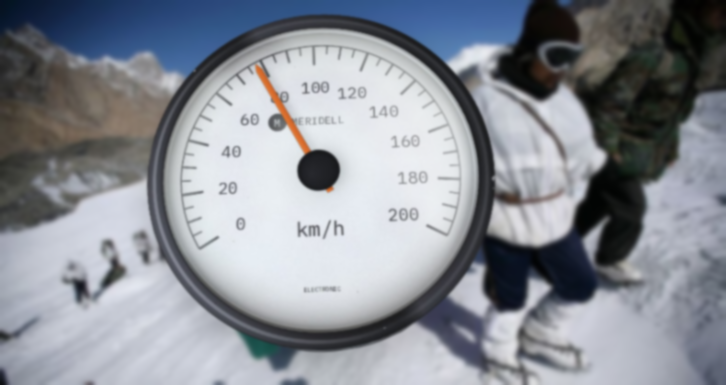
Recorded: 77.5 (km/h)
